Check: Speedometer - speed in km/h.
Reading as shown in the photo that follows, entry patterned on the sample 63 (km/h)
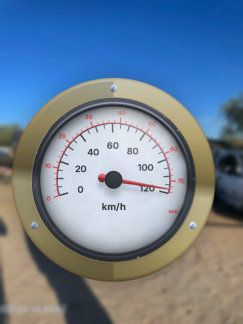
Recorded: 117.5 (km/h)
